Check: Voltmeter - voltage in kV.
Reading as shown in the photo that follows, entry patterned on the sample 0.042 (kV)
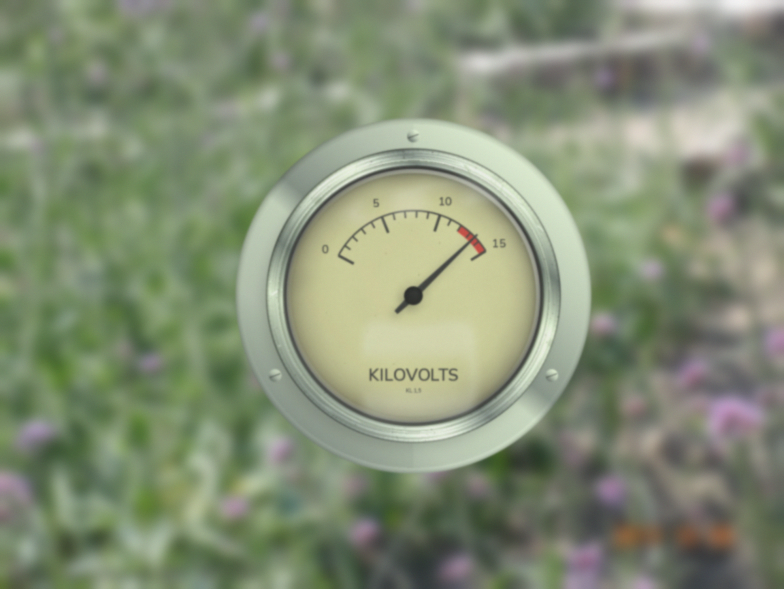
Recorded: 13.5 (kV)
